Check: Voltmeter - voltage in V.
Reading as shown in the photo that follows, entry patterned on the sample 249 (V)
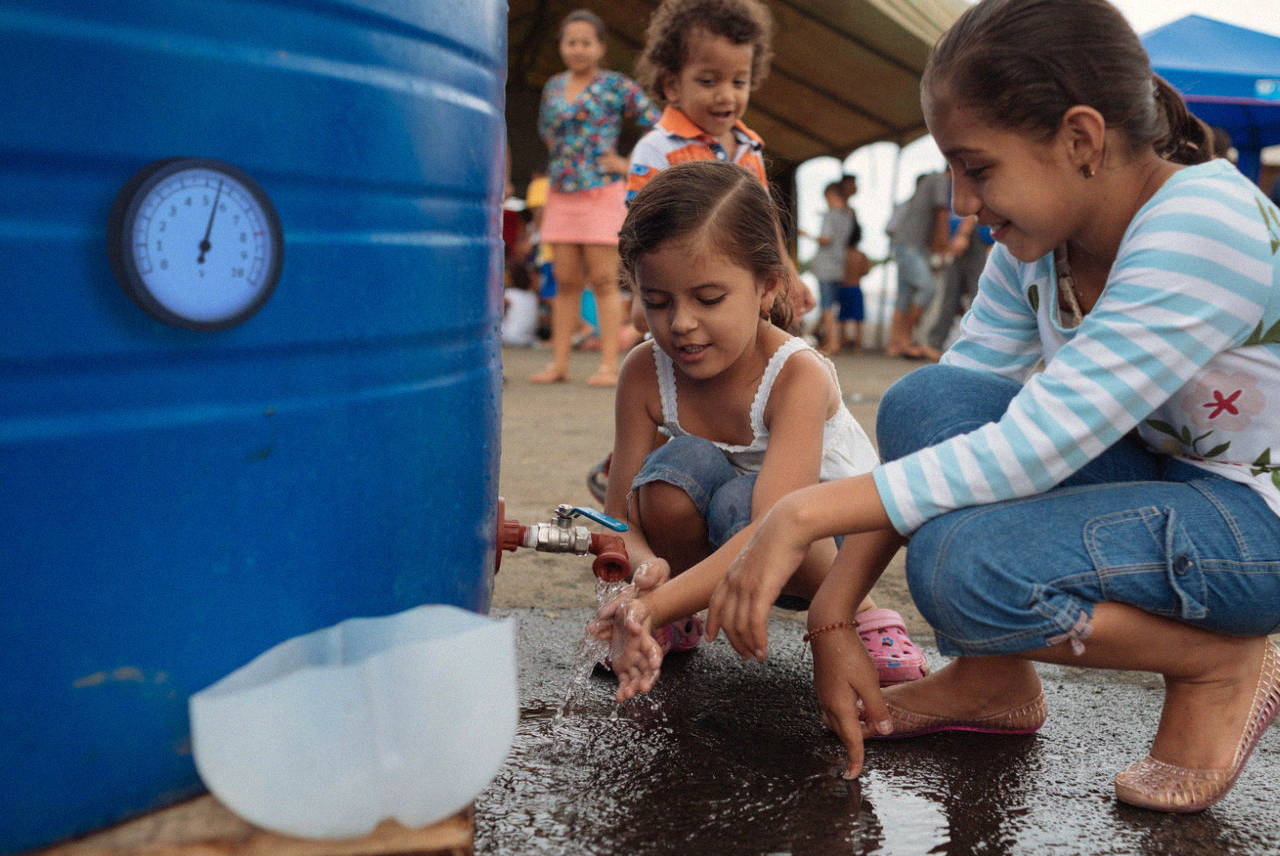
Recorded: 5.5 (V)
